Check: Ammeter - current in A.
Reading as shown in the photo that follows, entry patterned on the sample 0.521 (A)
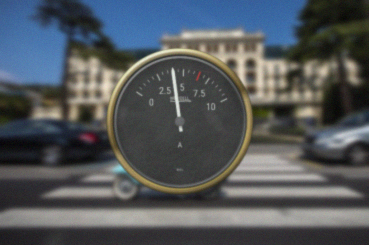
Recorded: 4 (A)
